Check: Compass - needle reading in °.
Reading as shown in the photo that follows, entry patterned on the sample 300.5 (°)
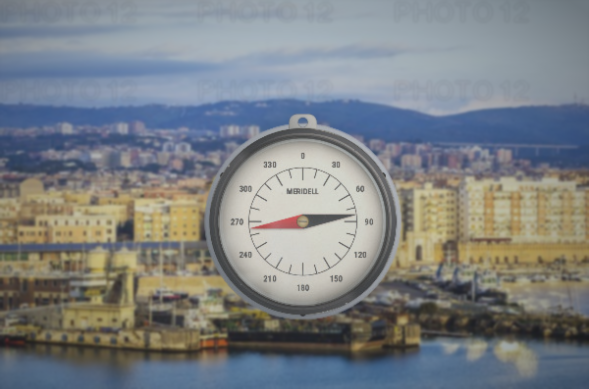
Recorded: 262.5 (°)
